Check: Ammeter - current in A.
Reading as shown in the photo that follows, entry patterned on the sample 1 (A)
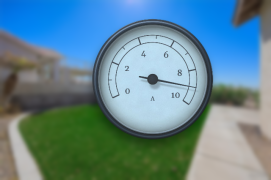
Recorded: 9 (A)
